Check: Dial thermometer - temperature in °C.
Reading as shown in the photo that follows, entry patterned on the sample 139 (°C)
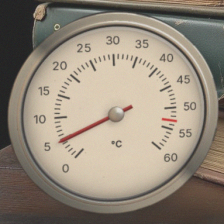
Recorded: 5 (°C)
